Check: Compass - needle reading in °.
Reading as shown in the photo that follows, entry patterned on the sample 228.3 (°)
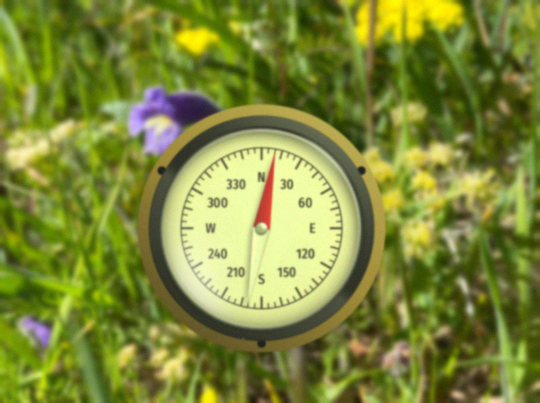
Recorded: 10 (°)
